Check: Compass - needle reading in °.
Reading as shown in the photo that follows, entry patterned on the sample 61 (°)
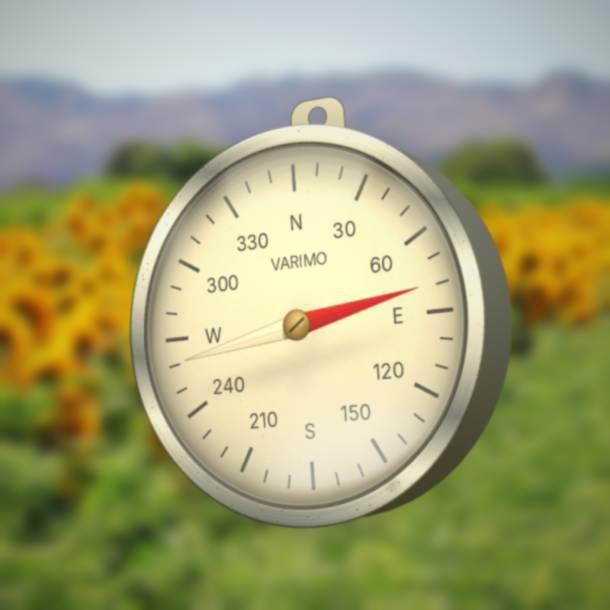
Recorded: 80 (°)
